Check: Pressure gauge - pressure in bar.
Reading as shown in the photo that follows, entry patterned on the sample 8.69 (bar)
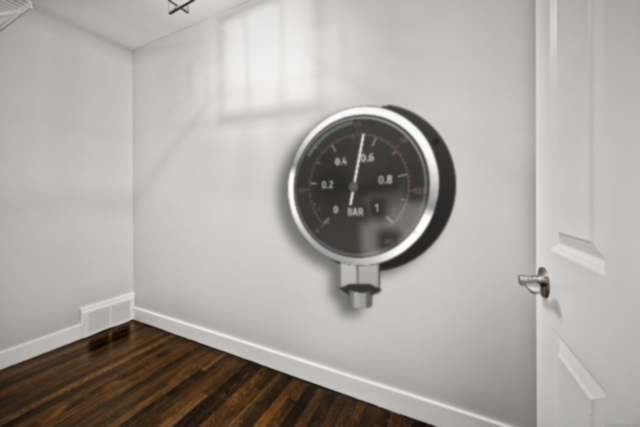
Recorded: 0.55 (bar)
